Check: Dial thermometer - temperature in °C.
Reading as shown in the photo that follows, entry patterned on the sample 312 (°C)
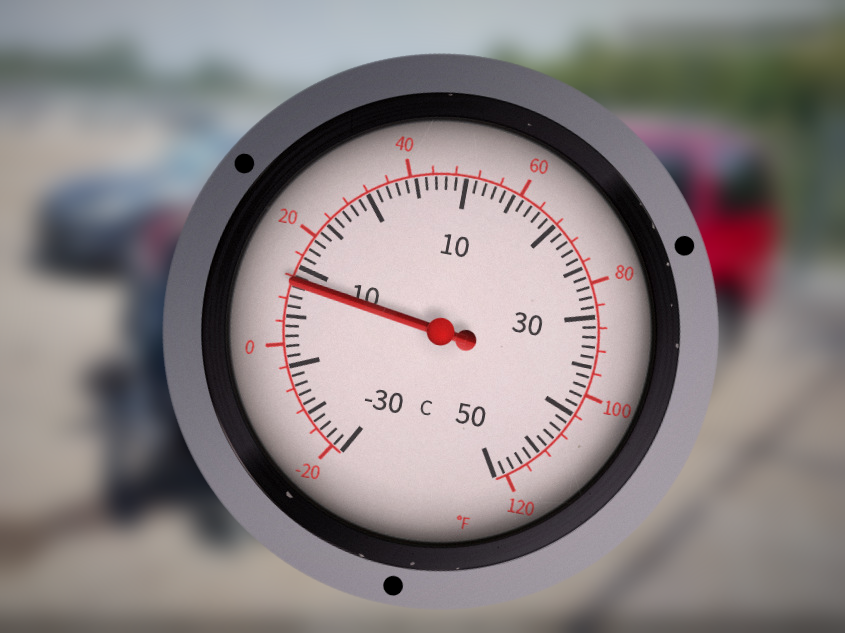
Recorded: -11.5 (°C)
